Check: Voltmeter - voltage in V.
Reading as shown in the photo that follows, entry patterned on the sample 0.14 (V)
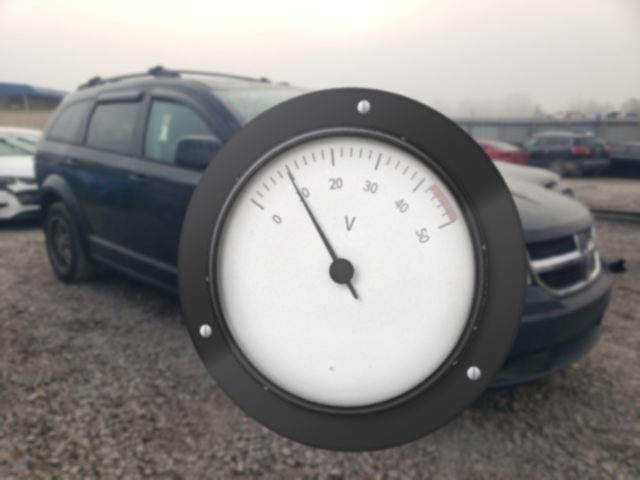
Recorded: 10 (V)
